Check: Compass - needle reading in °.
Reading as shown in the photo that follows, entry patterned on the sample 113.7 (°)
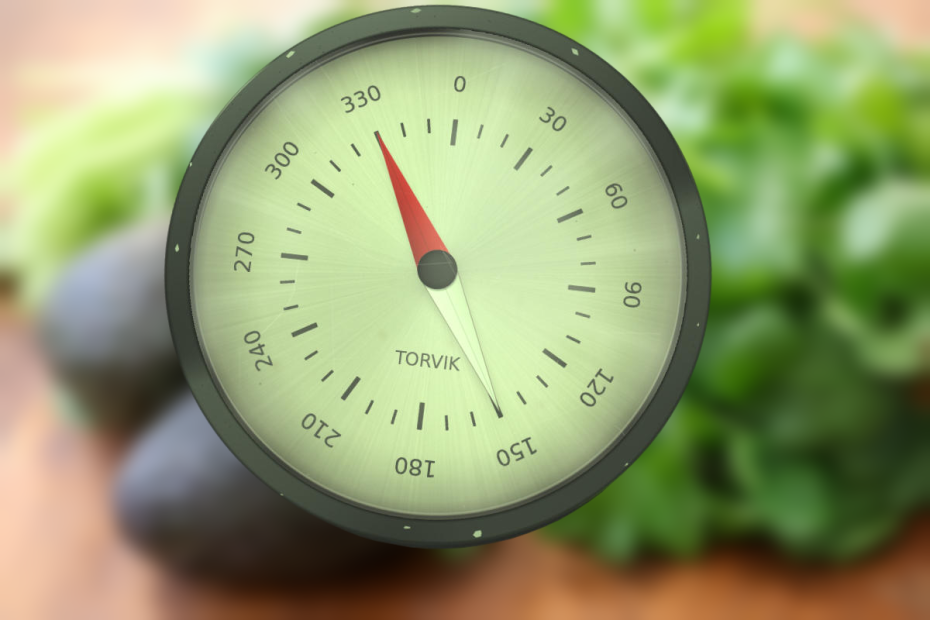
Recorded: 330 (°)
